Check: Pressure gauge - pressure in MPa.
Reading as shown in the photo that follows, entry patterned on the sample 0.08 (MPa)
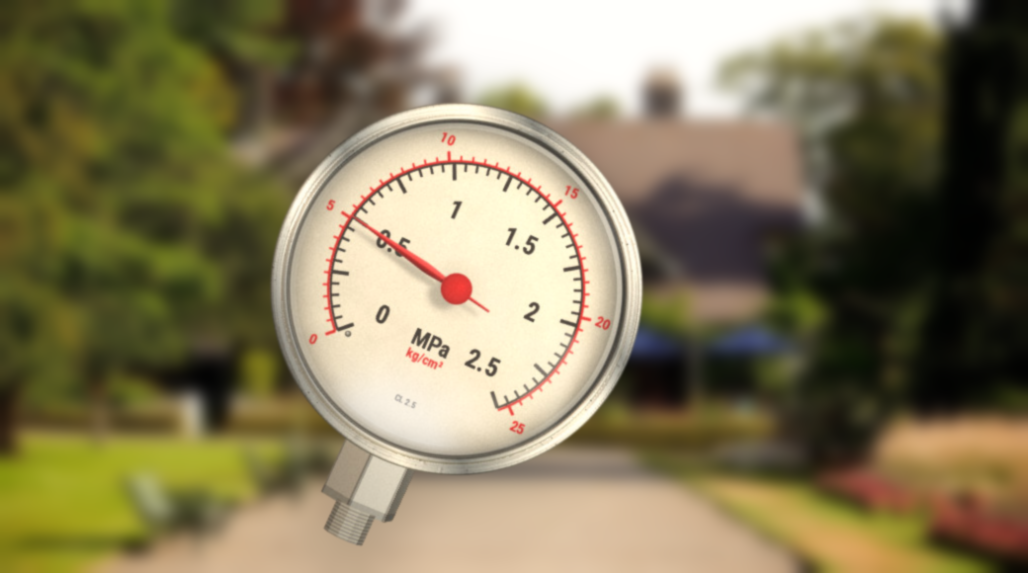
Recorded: 0.5 (MPa)
